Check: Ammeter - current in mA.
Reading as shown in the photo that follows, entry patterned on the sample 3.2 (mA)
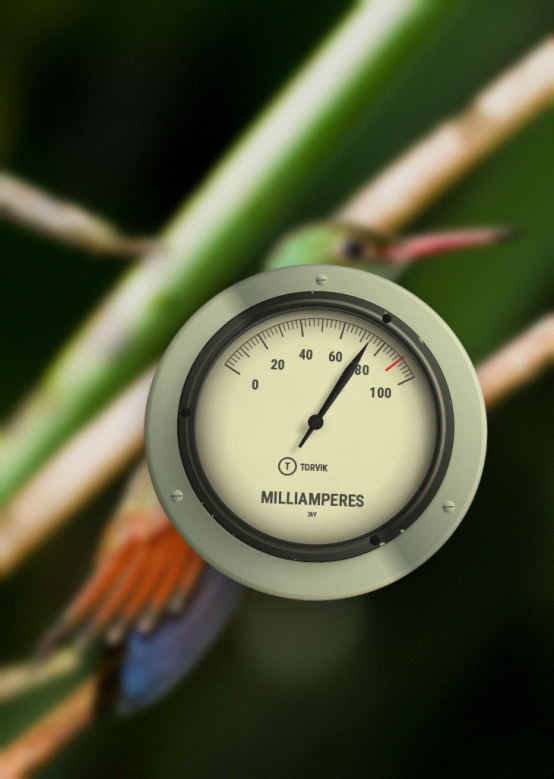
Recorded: 74 (mA)
